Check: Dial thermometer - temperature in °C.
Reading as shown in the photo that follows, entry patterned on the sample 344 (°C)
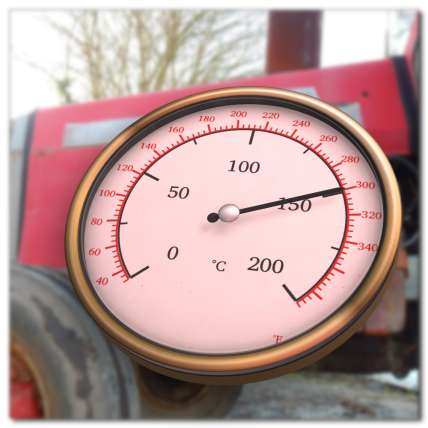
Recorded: 150 (°C)
